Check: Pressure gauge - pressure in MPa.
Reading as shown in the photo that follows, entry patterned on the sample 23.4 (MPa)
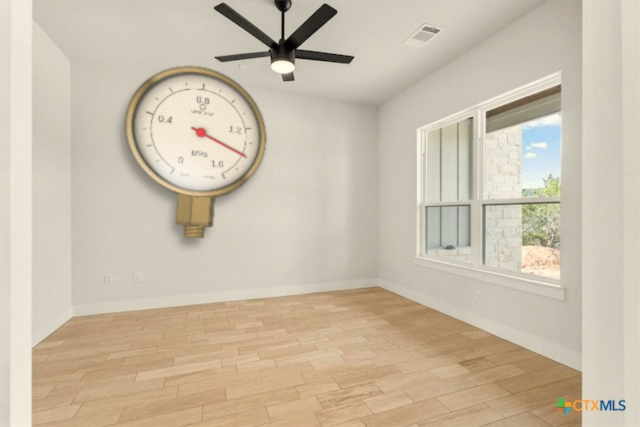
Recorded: 1.4 (MPa)
